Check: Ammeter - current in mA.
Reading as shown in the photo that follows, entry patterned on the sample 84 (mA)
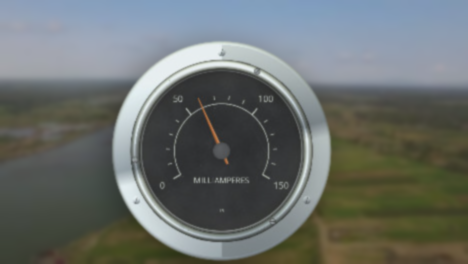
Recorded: 60 (mA)
